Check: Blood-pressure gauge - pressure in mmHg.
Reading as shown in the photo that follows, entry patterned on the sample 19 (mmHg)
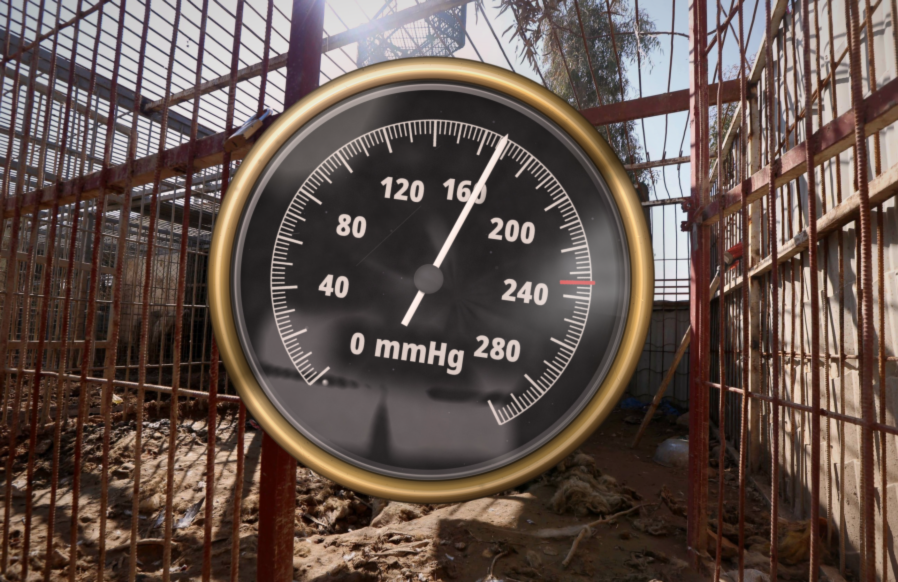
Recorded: 168 (mmHg)
